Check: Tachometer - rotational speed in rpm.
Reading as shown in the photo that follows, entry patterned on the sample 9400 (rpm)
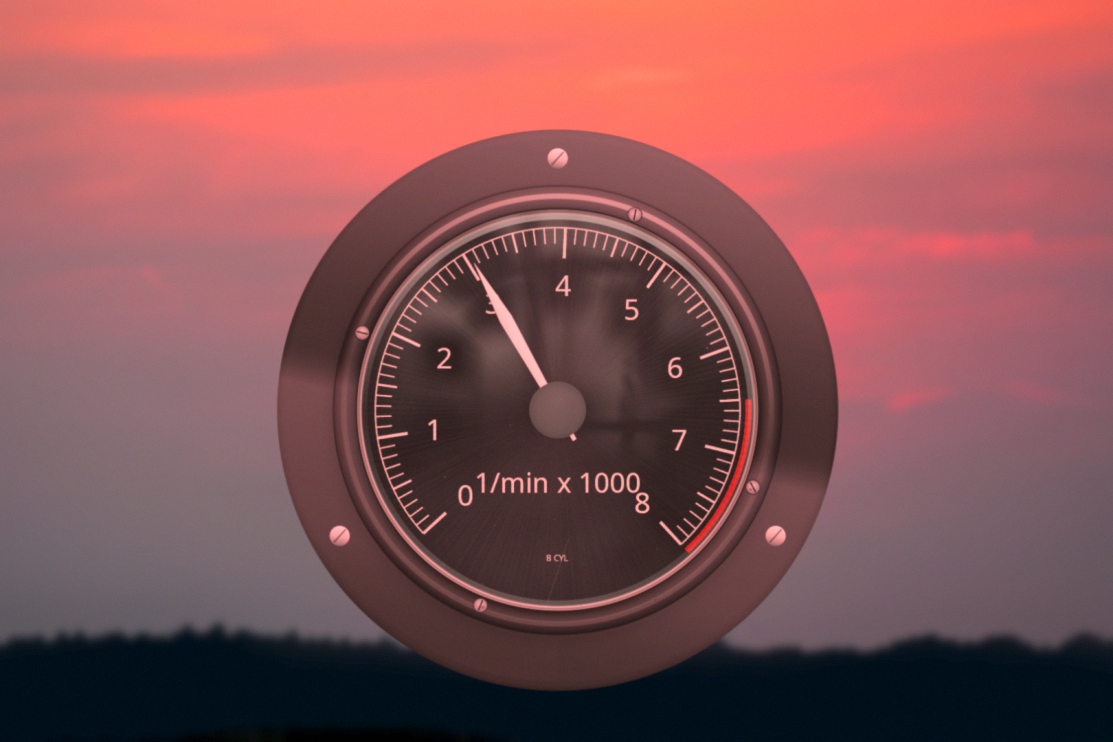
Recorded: 3050 (rpm)
